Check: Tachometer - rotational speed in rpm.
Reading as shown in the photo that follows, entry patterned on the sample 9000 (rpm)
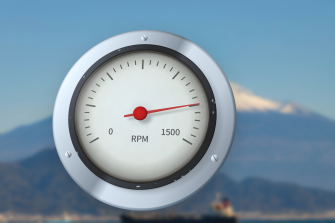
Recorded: 1250 (rpm)
